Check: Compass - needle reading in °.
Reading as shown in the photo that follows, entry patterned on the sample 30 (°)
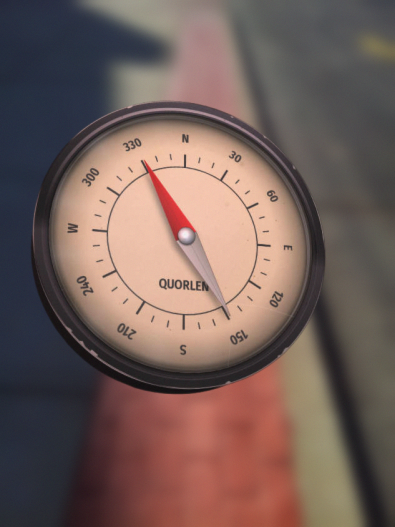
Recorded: 330 (°)
